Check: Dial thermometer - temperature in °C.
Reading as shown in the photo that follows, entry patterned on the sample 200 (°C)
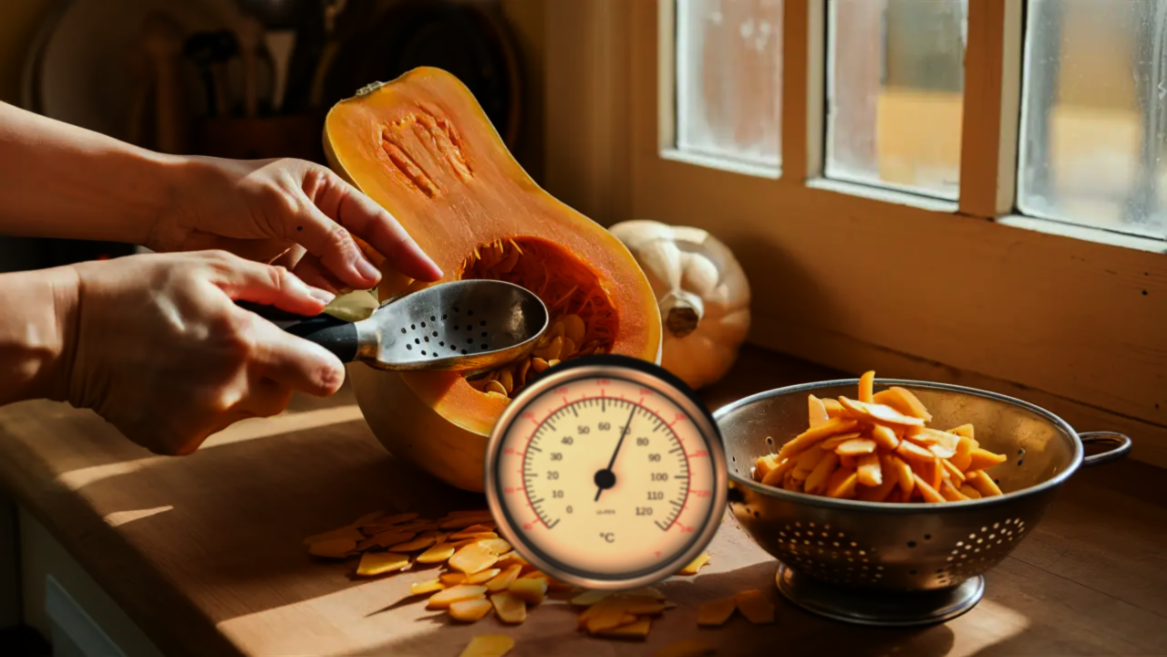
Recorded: 70 (°C)
